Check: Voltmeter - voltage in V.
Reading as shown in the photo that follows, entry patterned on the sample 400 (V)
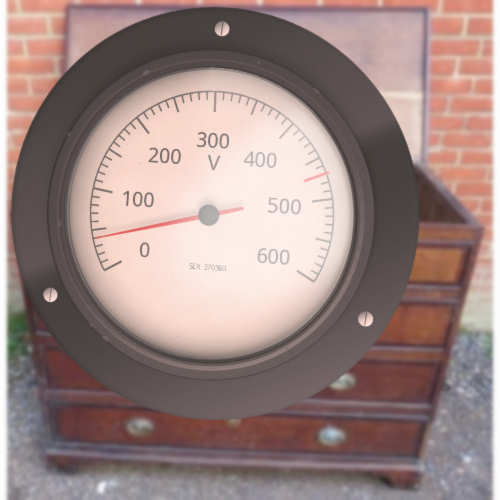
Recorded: 40 (V)
